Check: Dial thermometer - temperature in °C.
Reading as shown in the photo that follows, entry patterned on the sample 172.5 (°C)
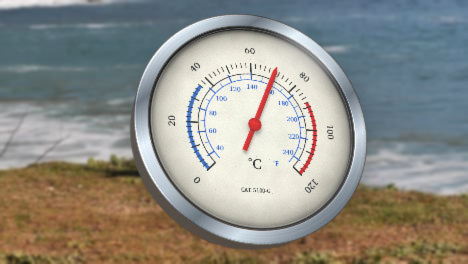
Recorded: 70 (°C)
